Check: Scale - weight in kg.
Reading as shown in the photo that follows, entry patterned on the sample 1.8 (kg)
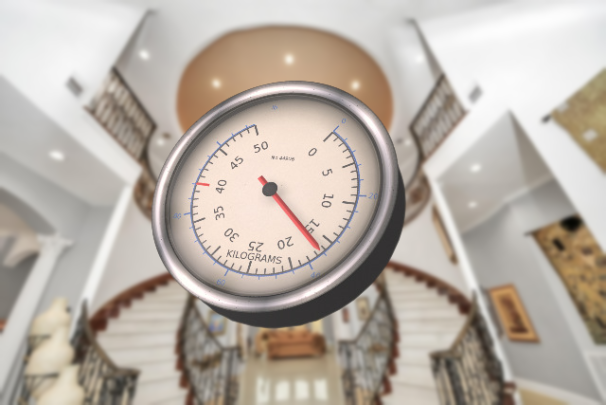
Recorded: 16.5 (kg)
